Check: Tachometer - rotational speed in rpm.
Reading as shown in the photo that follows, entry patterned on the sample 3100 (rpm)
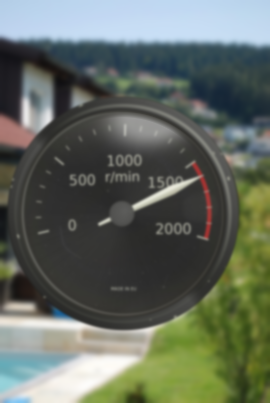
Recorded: 1600 (rpm)
